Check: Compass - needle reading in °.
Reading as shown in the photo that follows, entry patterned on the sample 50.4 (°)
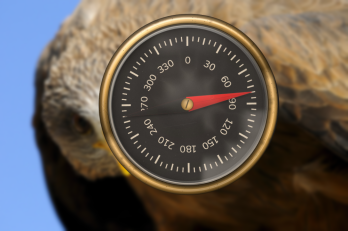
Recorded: 80 (°)
